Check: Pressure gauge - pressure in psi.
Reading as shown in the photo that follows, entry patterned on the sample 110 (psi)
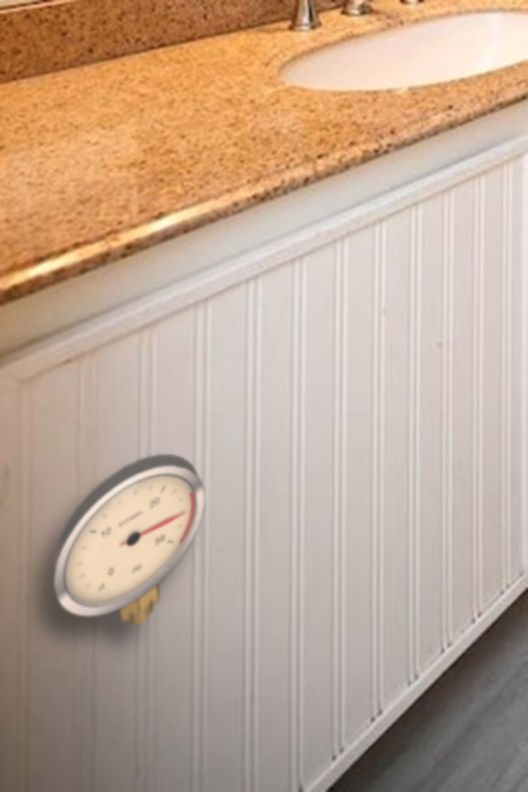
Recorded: 26 (psi)
